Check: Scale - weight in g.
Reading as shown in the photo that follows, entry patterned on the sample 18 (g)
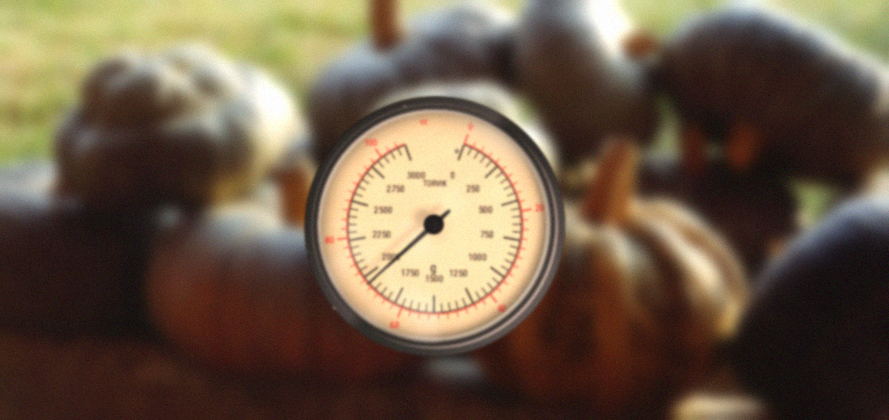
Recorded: 1950 (g)
